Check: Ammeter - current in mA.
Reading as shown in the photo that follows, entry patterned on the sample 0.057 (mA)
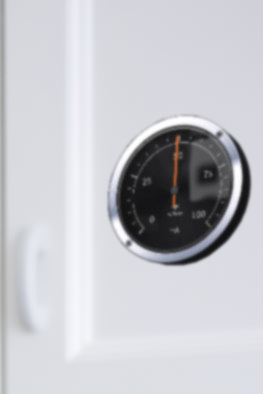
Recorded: 50 (mA)
